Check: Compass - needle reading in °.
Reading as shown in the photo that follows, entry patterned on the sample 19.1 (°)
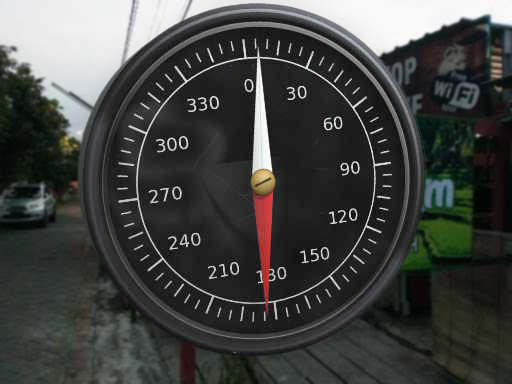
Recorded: 185 (°)
